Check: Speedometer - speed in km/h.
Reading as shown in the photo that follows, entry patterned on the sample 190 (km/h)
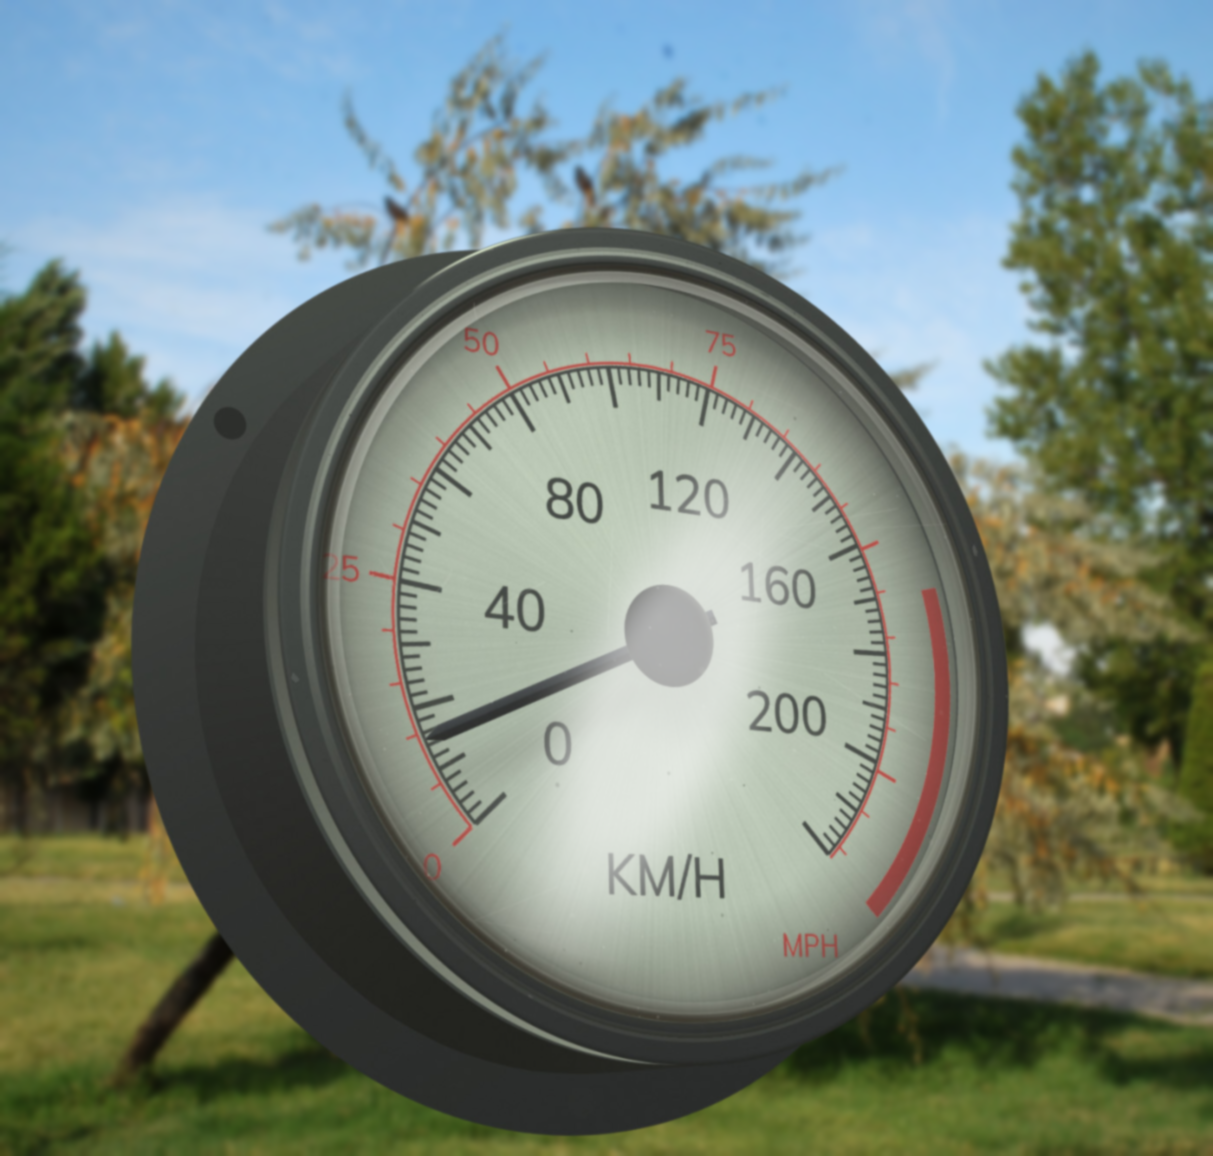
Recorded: 15 (km/h)
